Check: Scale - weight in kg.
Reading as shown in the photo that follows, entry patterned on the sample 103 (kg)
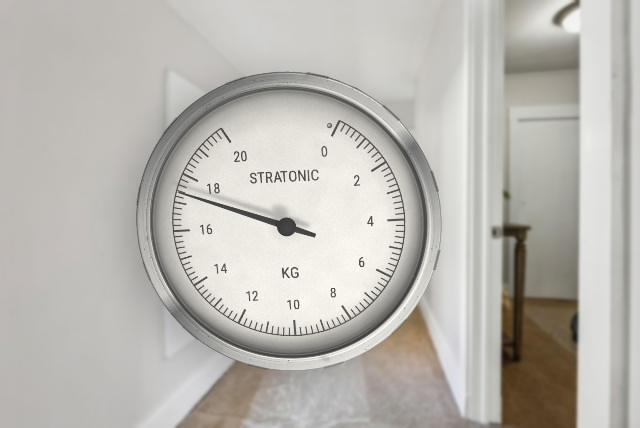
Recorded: 17.4 (kg)
